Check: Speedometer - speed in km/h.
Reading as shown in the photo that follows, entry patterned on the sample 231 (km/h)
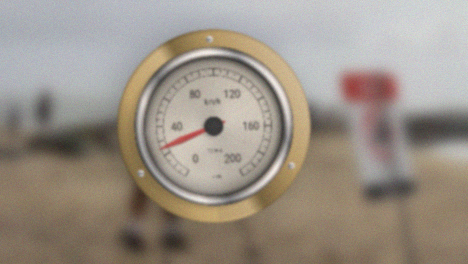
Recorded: 25 (km/h)
